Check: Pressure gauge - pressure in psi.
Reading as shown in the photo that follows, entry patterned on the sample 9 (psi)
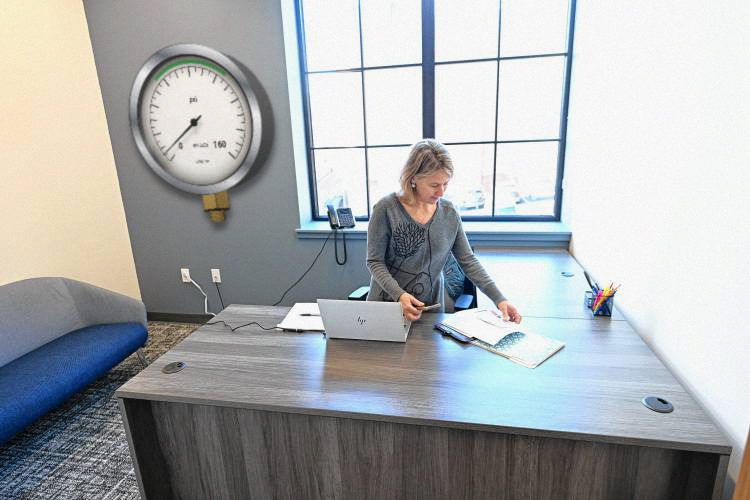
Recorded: 5 (psi)
